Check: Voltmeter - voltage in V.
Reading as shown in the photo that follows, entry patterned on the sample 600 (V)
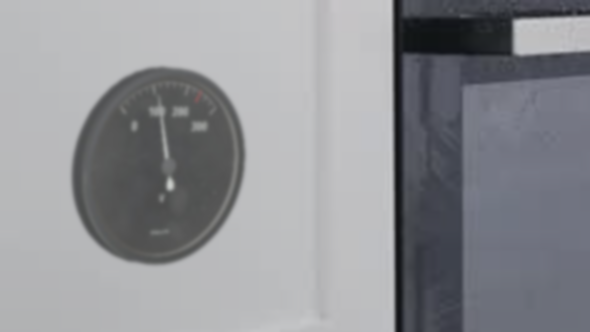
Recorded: 100 (V)
